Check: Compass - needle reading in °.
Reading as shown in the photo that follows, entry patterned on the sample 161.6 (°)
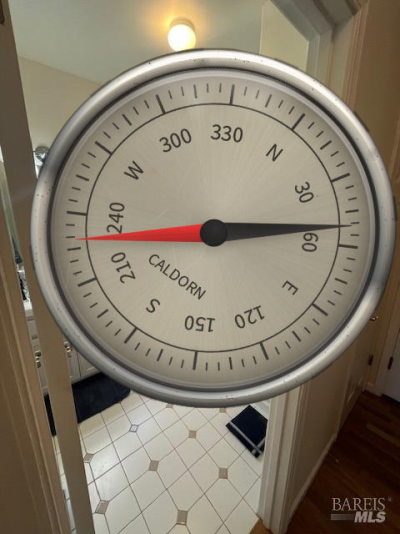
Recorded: 230 (°)
